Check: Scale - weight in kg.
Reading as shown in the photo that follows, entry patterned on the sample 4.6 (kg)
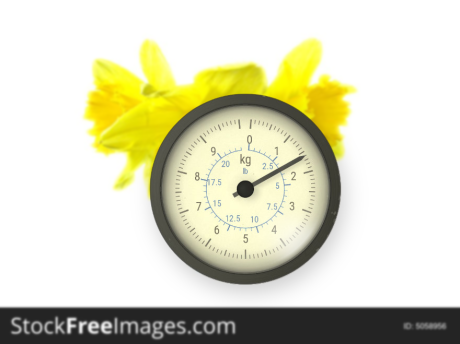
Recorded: 1.6 (kg)
